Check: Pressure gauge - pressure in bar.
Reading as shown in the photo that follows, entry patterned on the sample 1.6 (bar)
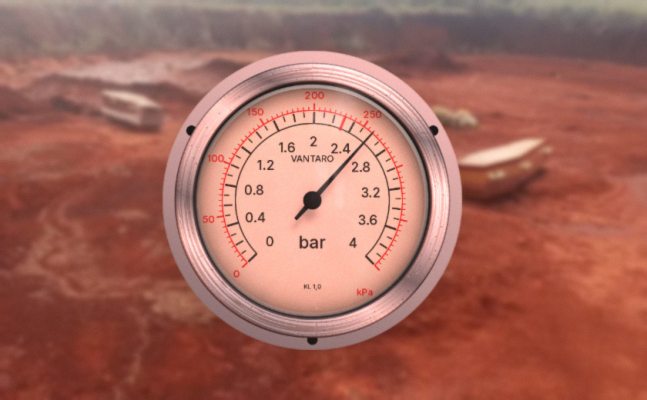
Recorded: 2.6 (bar)
